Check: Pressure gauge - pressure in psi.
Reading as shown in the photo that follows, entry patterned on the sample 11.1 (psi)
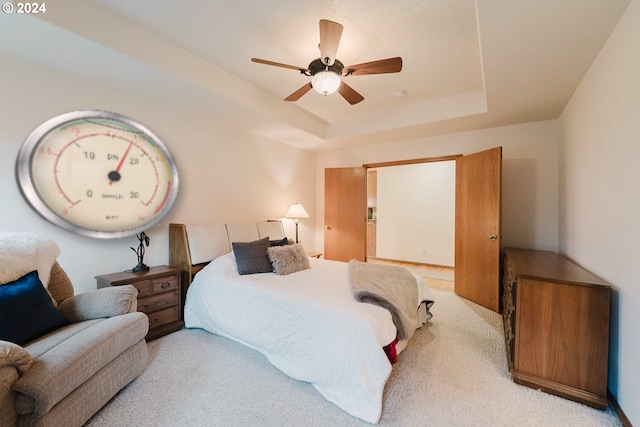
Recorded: 17.5 (psi)
